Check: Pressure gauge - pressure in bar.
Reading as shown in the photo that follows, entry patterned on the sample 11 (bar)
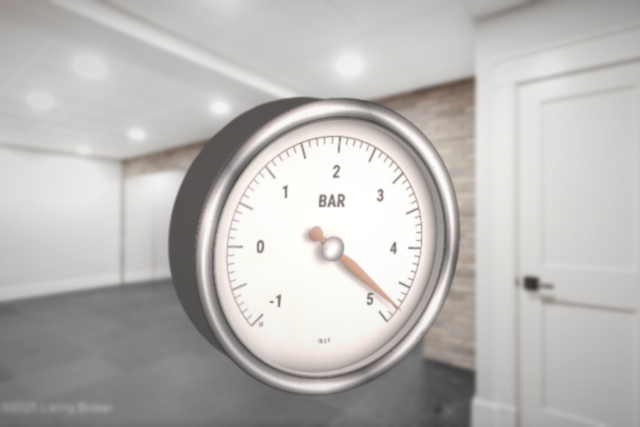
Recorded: 4.8 (bar)
